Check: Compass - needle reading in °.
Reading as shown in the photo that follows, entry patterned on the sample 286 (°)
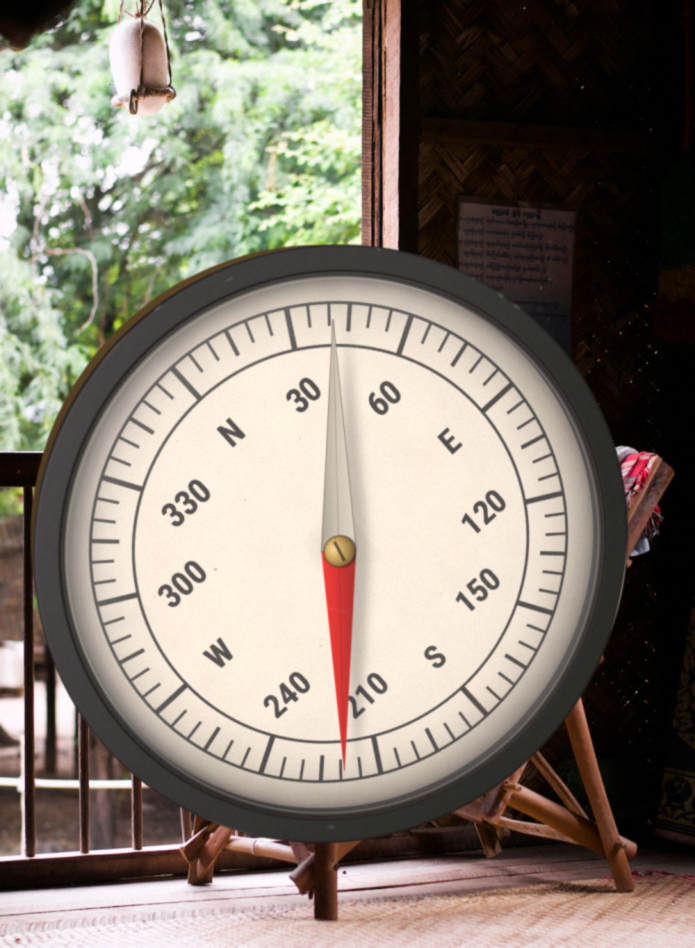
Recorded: 220 (°)
